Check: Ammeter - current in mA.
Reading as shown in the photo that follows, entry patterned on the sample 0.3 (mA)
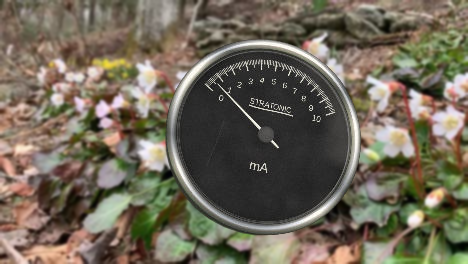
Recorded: 0.5 (mA)
